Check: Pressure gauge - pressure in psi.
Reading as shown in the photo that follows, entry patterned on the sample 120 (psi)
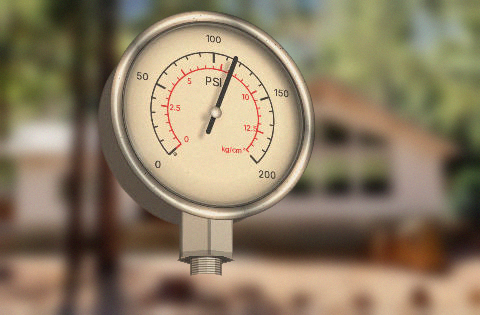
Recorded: 115 (psi)
